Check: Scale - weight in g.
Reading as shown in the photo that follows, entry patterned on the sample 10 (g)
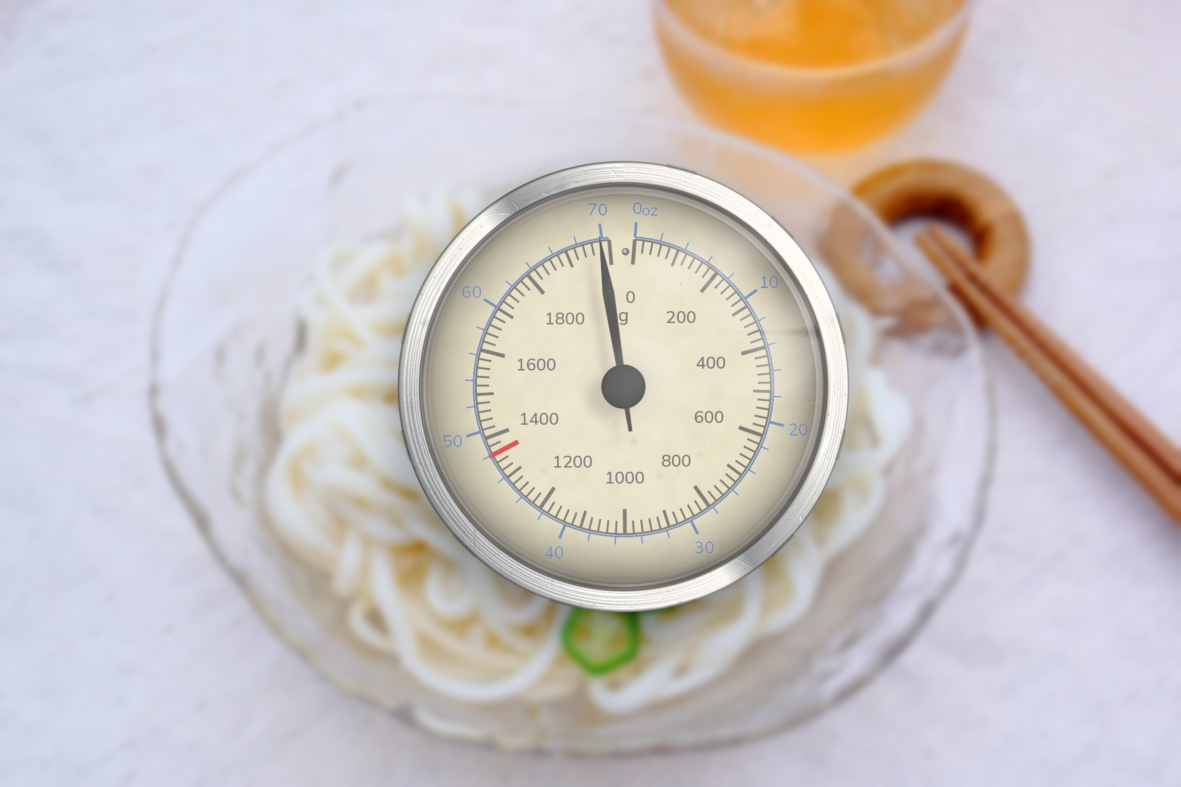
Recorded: 1980 (g)
